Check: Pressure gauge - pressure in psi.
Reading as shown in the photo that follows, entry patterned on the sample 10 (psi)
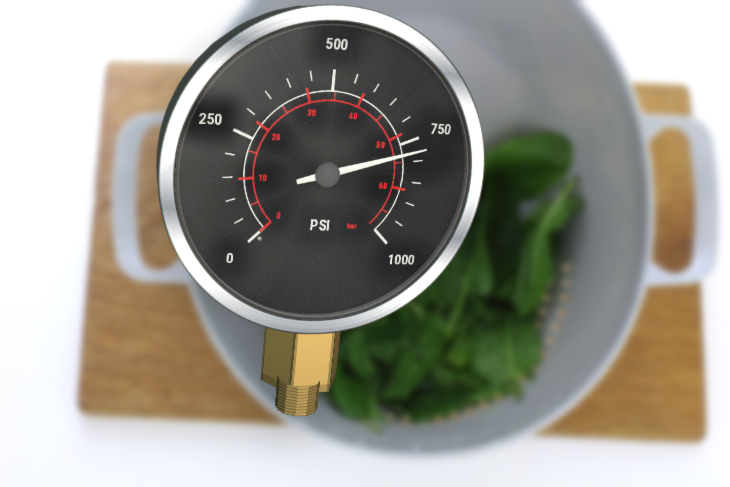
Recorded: 775 (psi)
